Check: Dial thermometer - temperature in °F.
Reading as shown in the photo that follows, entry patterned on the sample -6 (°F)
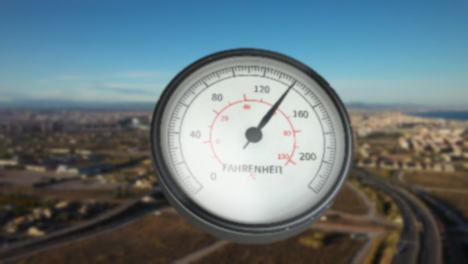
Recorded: 140 (°F)
